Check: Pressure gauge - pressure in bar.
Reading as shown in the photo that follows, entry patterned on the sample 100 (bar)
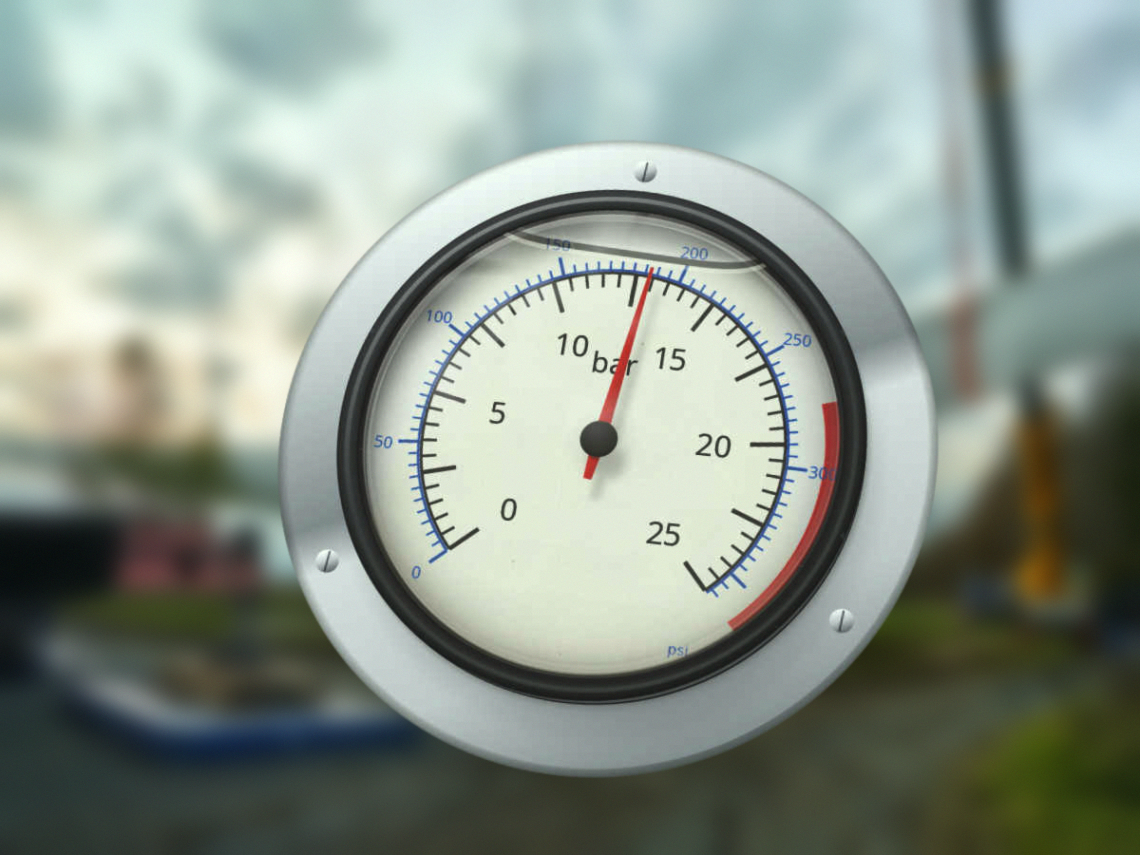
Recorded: 13 (bar)
